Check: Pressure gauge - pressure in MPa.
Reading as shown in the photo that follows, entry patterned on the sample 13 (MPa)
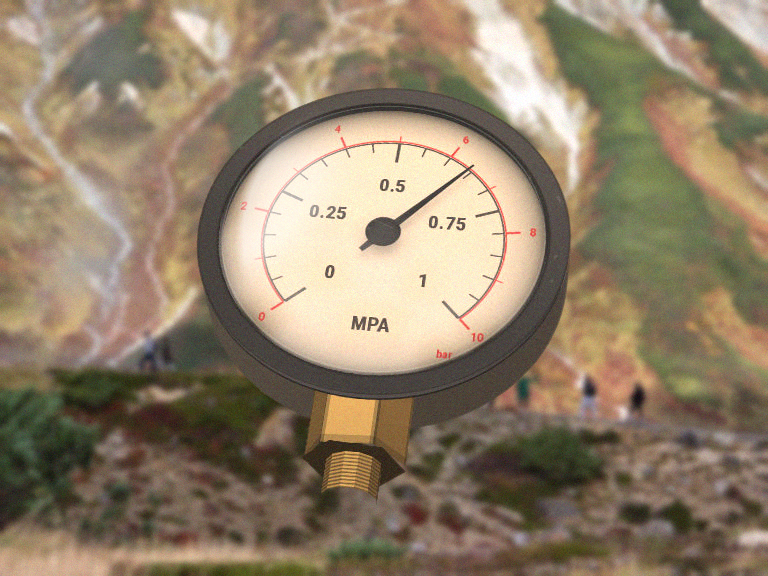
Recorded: 0.65 (MPa)
